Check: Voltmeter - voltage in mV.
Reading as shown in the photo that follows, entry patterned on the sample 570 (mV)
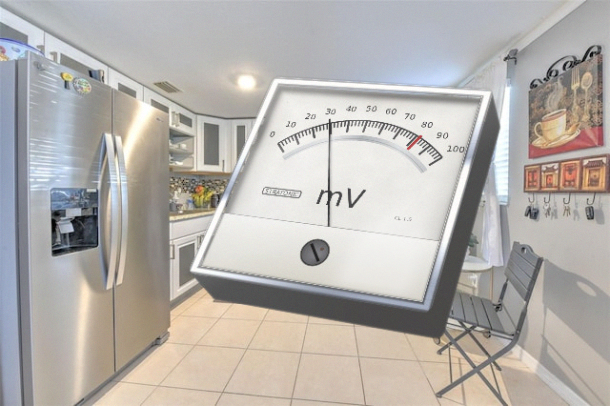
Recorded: 30 (mV)
